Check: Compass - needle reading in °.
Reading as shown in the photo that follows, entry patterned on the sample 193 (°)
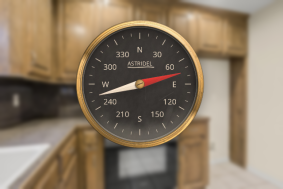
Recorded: 75 (°)
